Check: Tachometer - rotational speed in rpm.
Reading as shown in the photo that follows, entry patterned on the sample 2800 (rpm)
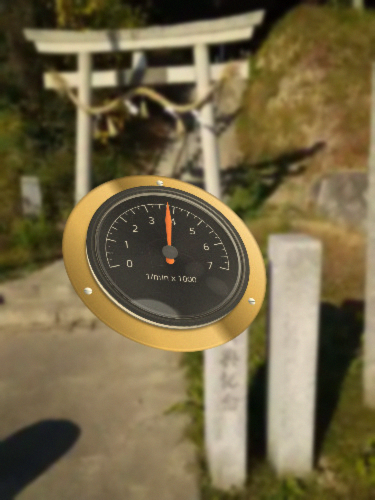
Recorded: 3750 (rpm)
